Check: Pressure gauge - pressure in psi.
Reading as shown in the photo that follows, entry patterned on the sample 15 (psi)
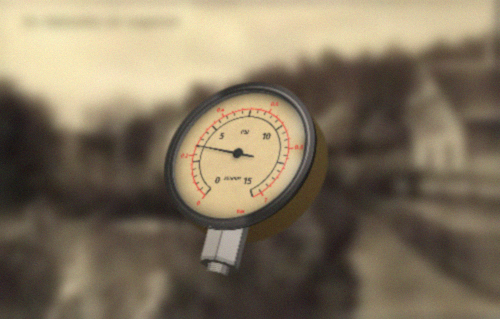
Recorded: 3.5 (psi)
